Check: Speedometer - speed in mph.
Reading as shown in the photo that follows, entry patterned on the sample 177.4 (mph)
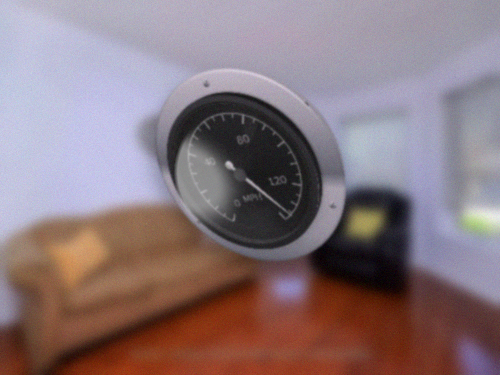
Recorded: 135 (mph)
